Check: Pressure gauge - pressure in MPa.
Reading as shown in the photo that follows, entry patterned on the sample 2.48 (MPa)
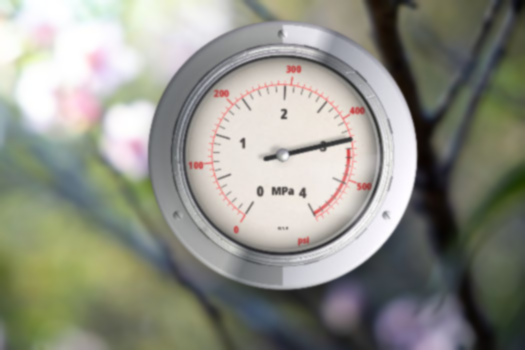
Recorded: 3 (MPa)
